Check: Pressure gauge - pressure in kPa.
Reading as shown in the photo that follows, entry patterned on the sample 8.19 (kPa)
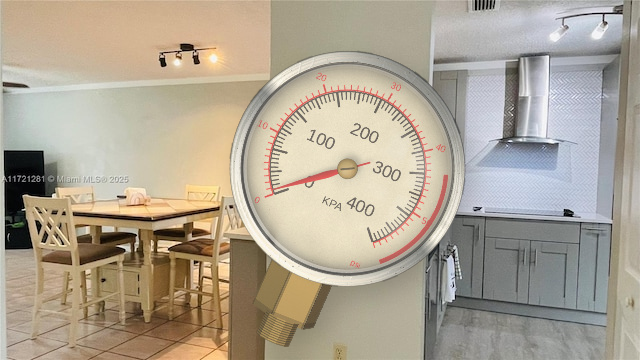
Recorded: 5 (kPa)
